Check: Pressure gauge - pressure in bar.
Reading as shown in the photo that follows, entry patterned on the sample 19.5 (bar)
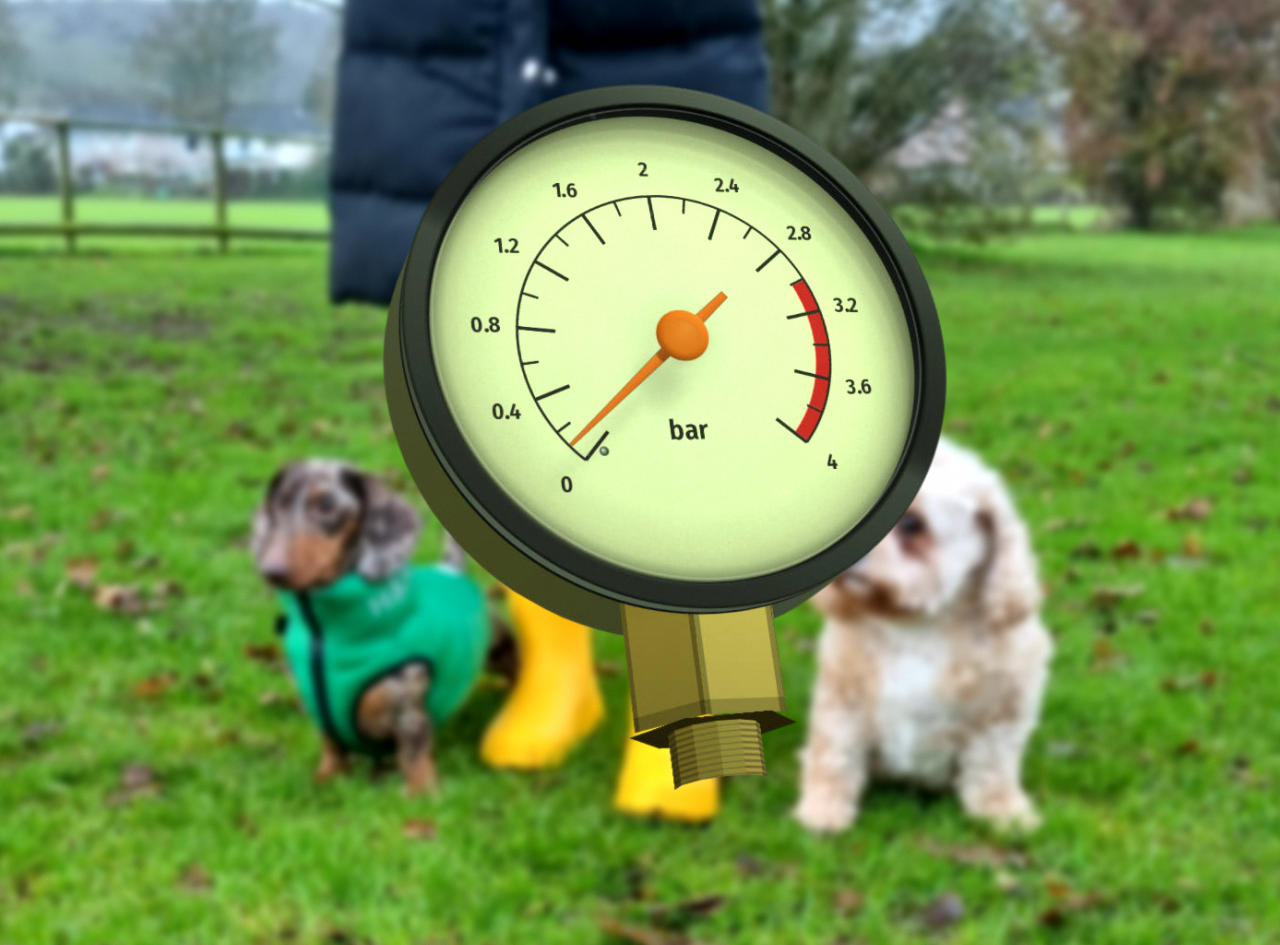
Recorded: 0.1 (bar)
